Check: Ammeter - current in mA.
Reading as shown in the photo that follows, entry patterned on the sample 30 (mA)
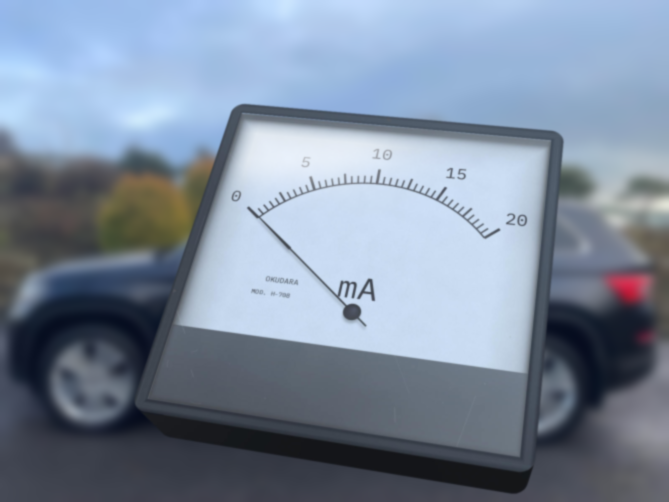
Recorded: 0 (mA)
